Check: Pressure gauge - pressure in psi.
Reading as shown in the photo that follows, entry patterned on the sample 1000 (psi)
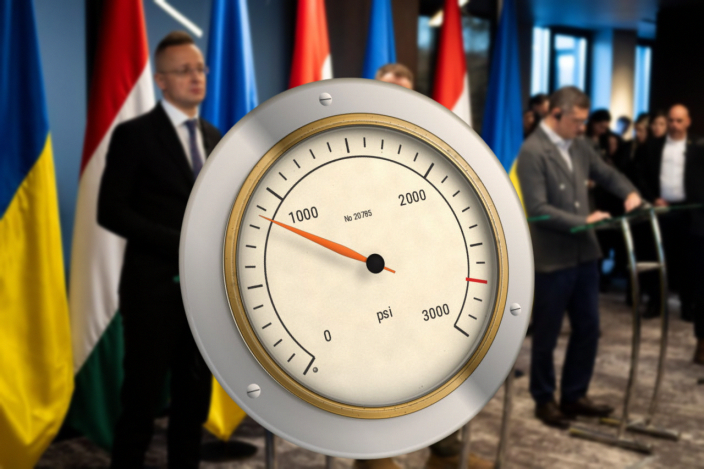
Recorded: 850 (psi)
